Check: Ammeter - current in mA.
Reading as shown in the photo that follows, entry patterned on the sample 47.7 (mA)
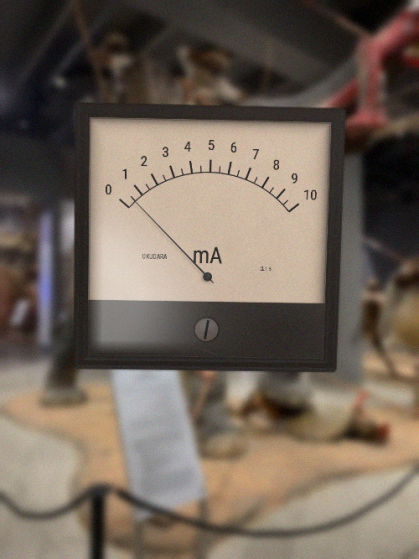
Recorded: 0.5 (mA)
